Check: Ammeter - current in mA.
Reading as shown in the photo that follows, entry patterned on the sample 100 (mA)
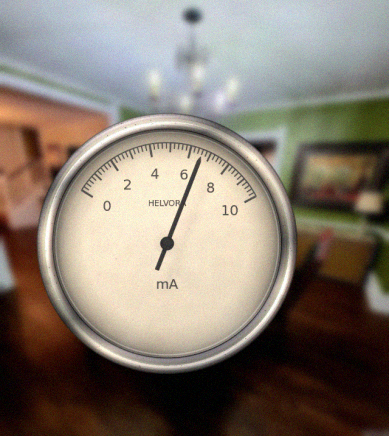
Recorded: 6.6 (mA)
